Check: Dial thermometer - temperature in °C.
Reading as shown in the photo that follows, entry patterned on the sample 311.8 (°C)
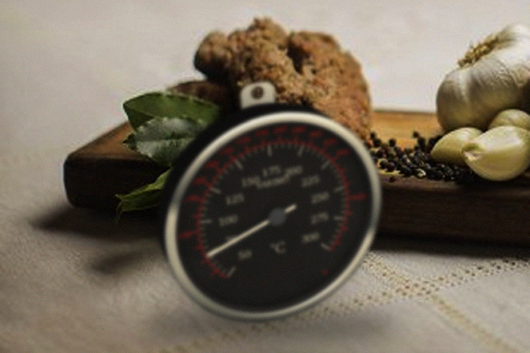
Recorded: 75 (°C)
